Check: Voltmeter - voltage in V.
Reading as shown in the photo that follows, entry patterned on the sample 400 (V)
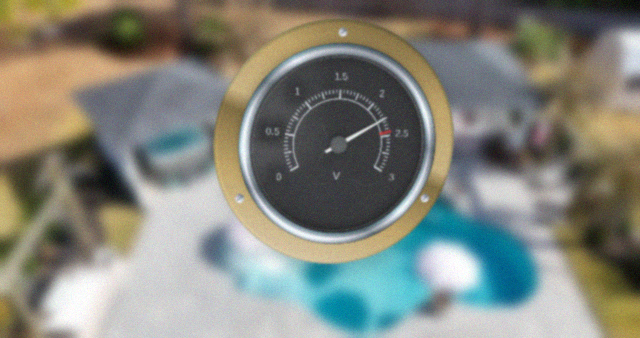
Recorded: 2.25 (V)
